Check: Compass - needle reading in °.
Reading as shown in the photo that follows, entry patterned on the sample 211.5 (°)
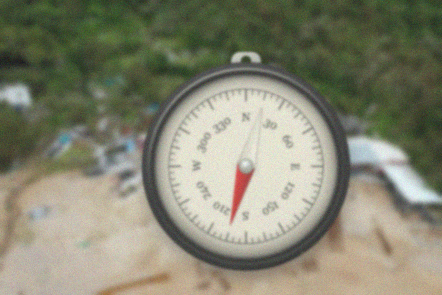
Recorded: 195 (°)
